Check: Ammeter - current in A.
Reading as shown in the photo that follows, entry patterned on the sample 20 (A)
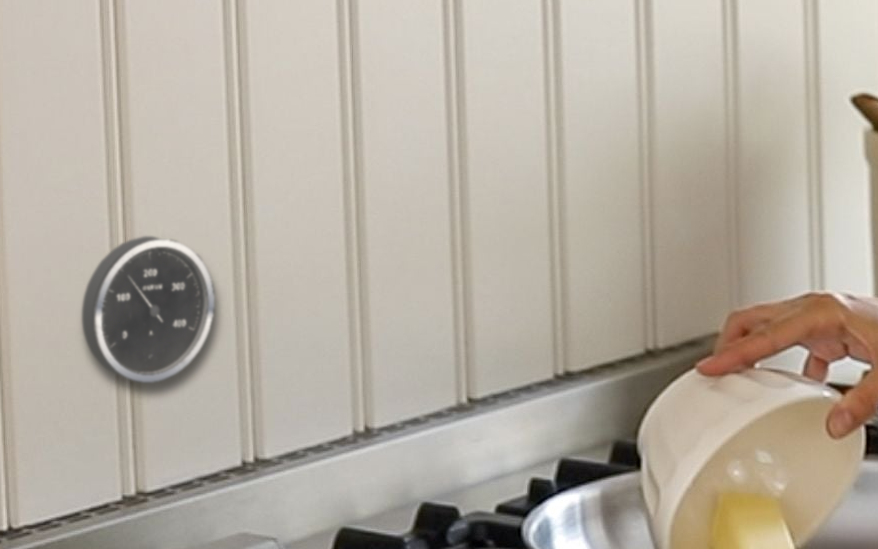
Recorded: 140 (A)
